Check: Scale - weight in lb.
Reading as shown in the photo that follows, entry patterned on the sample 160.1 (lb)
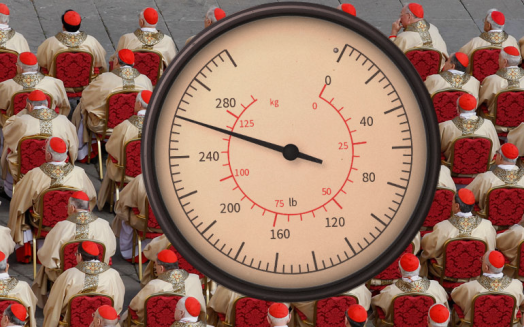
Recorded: 260 (lb)
